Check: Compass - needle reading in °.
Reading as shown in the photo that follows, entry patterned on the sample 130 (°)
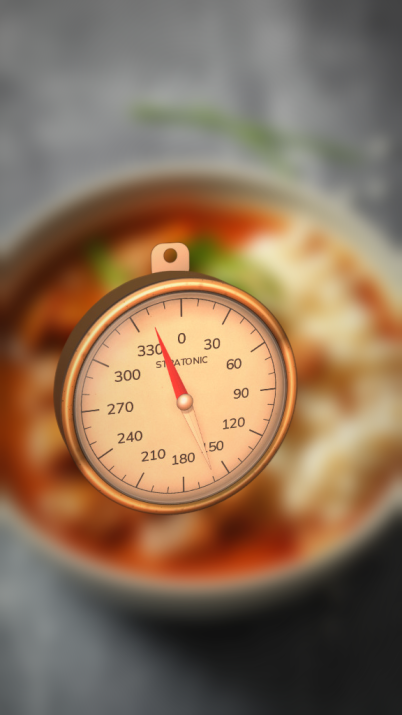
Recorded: 340 (°)
